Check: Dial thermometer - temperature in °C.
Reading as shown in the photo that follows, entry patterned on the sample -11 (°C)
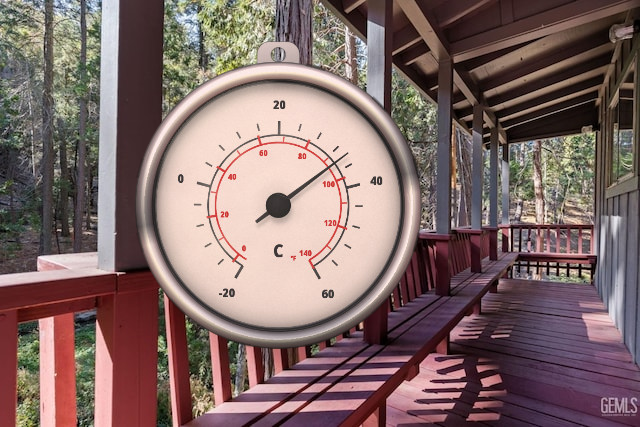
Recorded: 34 (°C)
